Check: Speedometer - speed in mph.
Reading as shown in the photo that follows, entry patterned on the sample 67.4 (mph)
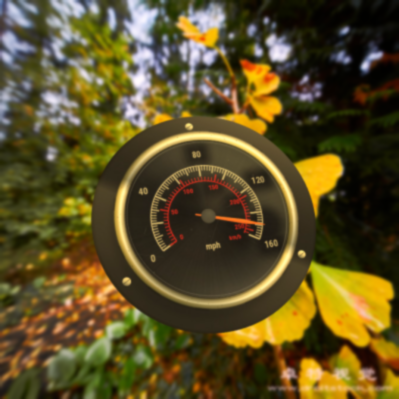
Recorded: 150 (mph)
